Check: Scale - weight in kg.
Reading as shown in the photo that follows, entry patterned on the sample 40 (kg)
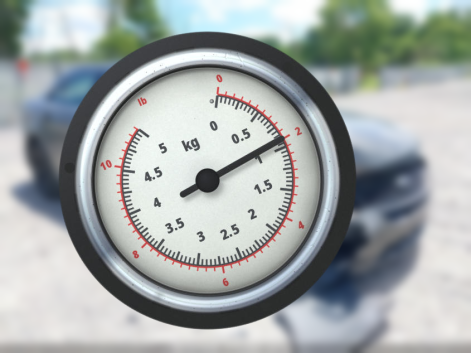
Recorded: 0.9 (kg)
